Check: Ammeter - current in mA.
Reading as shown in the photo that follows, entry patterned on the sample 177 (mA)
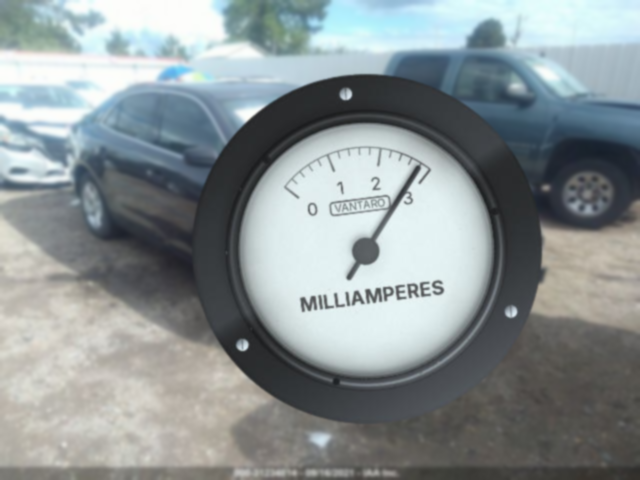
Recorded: 2.8 (mA)
